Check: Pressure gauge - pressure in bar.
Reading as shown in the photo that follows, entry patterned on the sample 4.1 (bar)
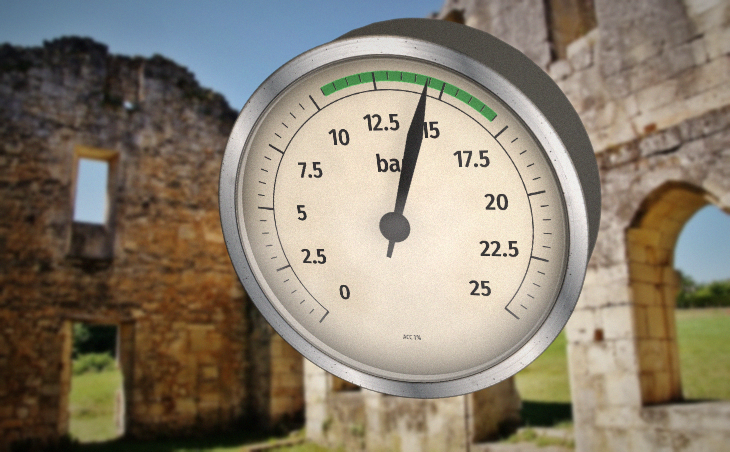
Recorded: 14.5 (bar)
